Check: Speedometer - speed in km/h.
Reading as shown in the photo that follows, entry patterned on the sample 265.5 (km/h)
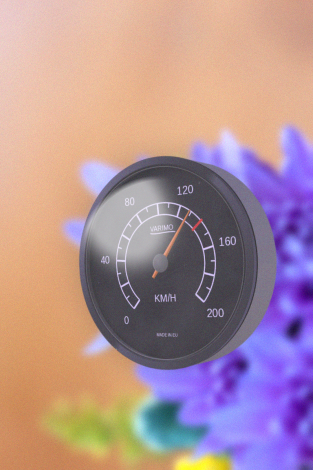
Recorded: 130 (km/h)
